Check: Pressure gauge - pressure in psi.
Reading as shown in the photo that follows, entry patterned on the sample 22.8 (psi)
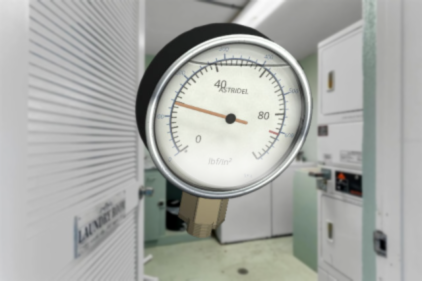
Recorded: 20 (psi)
